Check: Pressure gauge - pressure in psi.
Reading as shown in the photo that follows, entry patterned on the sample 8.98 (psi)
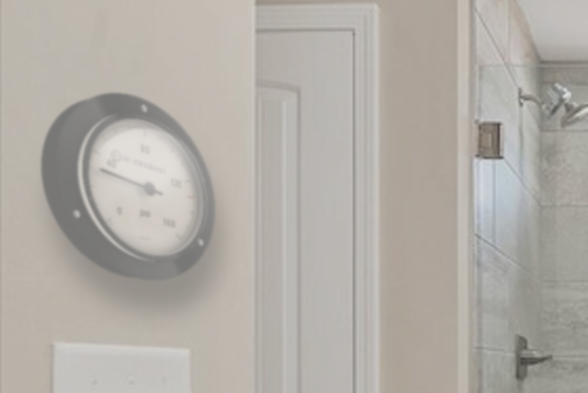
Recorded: 30 (psi)
